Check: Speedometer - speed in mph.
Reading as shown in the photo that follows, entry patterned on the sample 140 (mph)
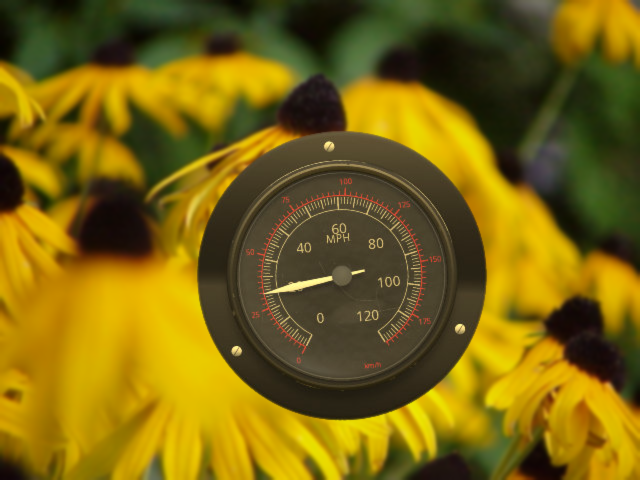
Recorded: 20 (mph)
